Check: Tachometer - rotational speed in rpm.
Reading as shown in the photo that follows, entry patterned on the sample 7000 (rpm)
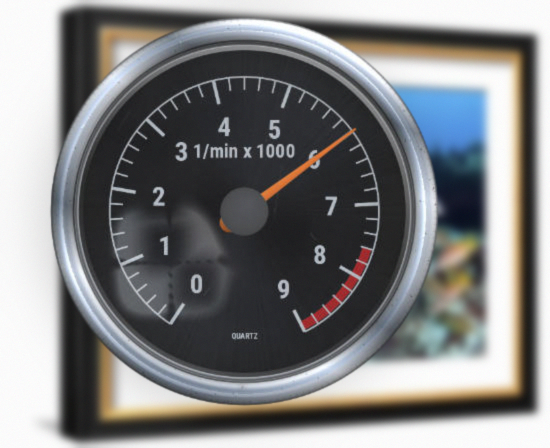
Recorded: 6000 (rpm)
